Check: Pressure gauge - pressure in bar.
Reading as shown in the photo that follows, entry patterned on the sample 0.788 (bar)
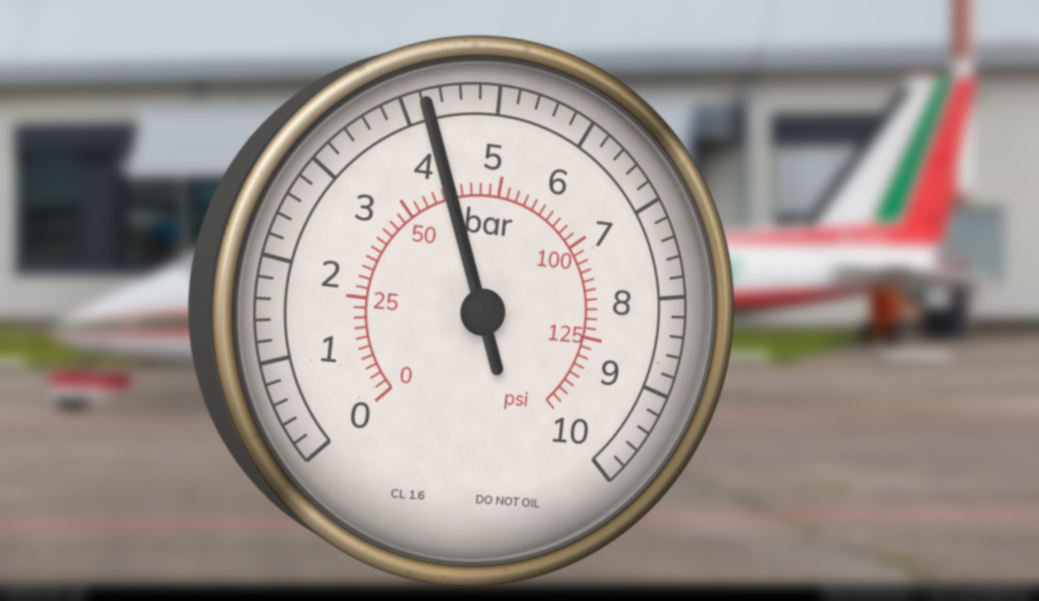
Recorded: 4.2 (bar)
